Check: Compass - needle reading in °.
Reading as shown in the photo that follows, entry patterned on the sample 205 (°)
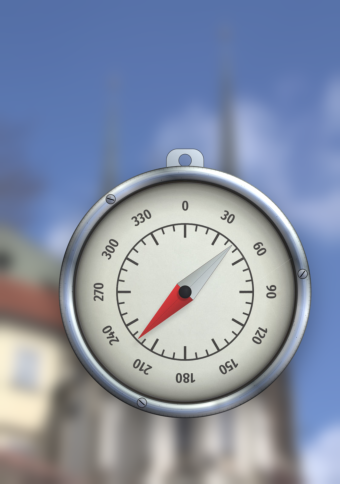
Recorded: 225 (°)
